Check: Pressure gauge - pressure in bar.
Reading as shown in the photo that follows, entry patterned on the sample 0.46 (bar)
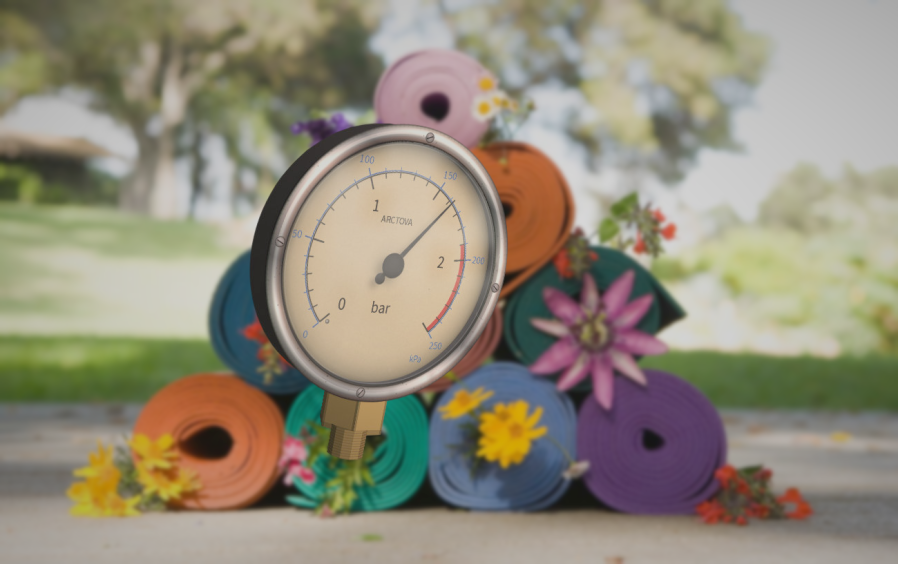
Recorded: 1.6 (bar)
